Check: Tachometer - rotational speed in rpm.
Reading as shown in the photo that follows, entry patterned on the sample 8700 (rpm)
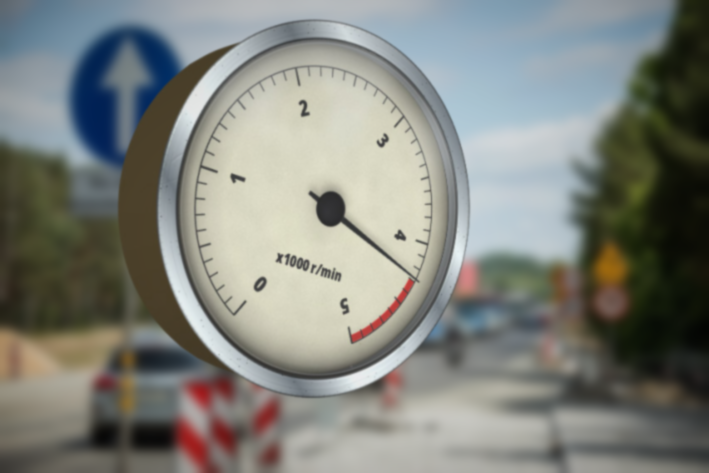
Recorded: 4300 (rpm)
